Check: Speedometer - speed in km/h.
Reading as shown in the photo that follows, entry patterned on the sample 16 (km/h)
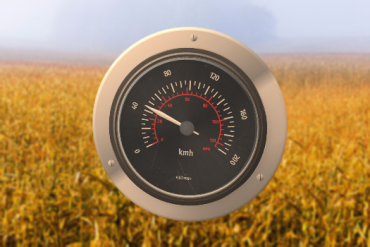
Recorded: 45 (km/h)
